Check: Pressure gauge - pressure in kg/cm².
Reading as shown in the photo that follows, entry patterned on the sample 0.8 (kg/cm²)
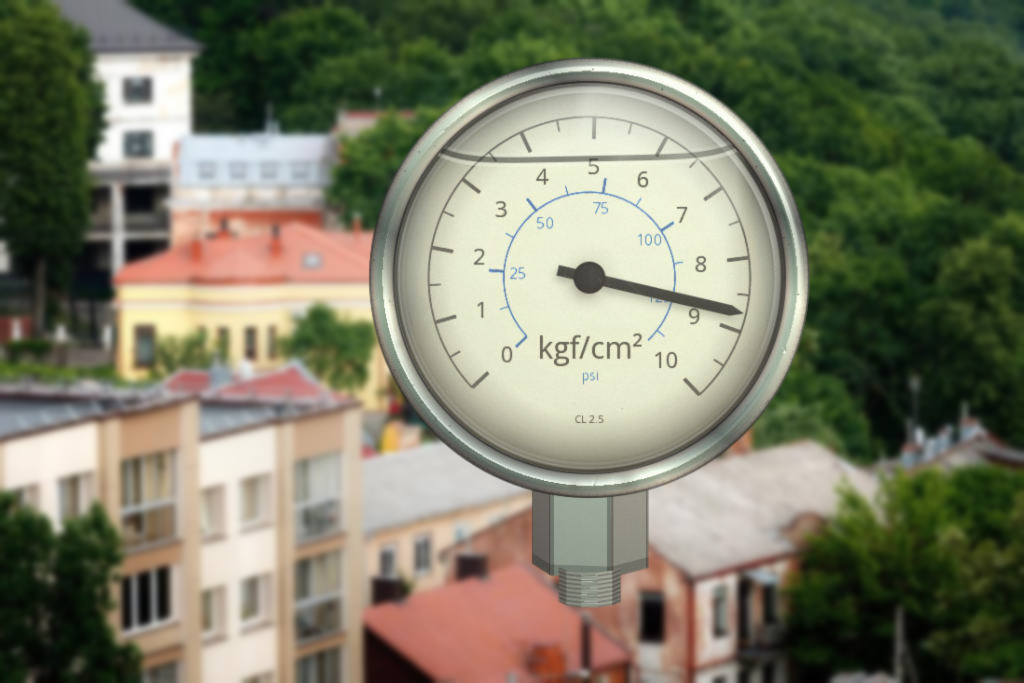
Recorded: 8.75 (kg/cm²)
